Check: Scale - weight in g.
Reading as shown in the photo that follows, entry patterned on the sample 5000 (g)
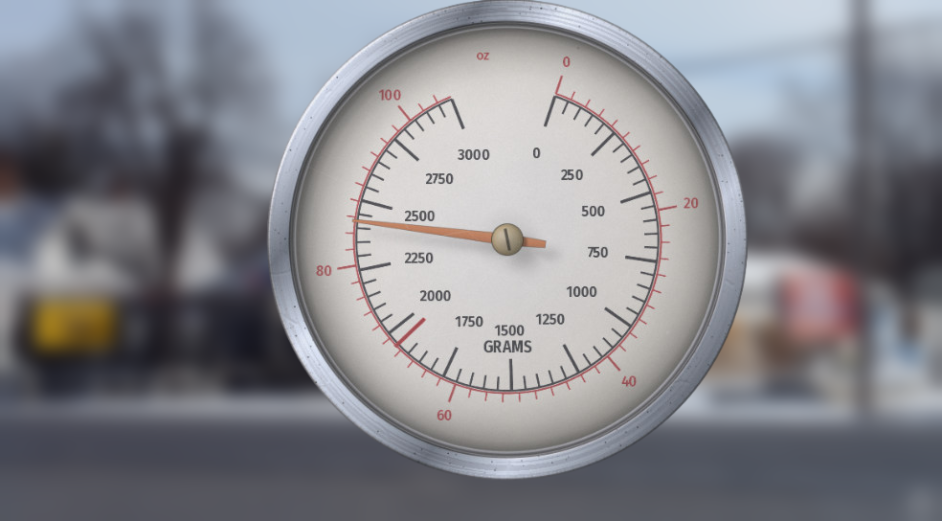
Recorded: 2425 (g)
